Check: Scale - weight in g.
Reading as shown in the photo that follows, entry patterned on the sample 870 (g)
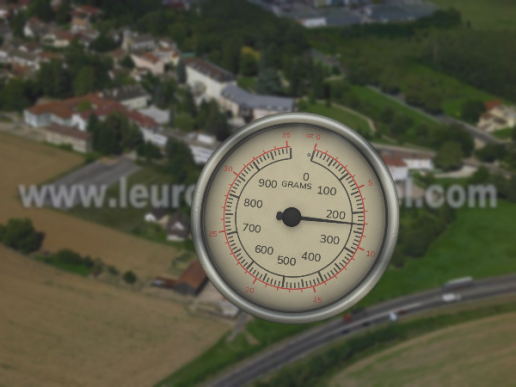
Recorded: 230 (g)
